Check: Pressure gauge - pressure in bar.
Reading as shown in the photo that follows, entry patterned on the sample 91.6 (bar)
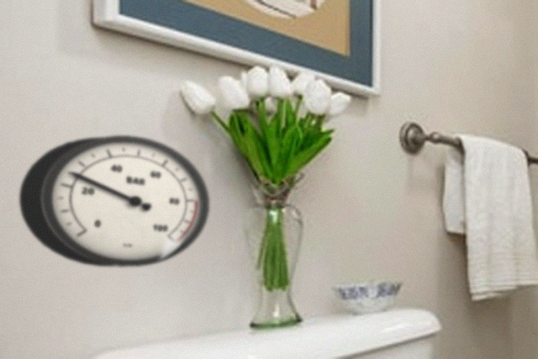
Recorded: 25 (bar)
